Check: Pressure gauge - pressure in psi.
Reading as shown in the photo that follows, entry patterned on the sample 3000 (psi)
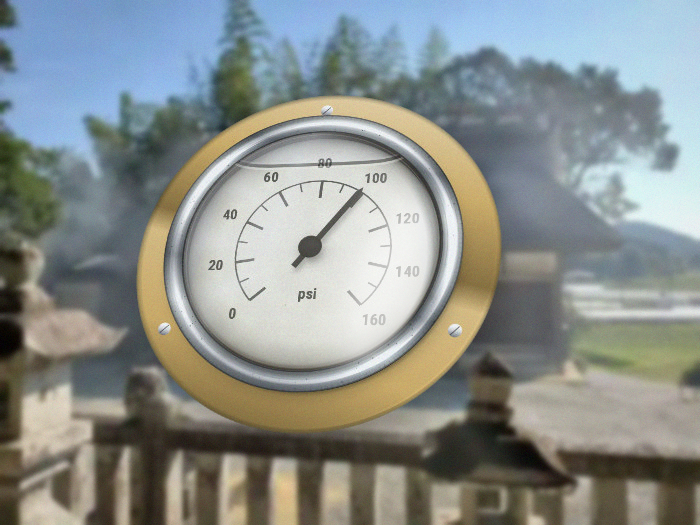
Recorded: 100 (psi)
